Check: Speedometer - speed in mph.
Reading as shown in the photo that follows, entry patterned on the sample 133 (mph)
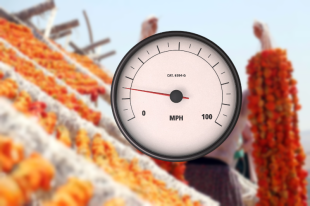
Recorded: 15 (mph)
